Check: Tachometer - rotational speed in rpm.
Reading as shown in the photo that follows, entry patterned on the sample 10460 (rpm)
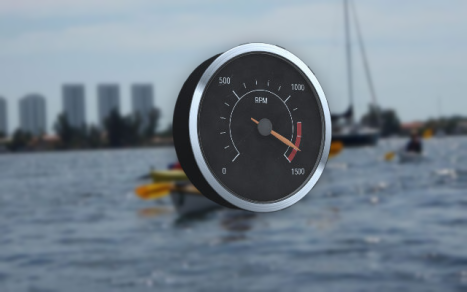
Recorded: 1400 (rpm)
